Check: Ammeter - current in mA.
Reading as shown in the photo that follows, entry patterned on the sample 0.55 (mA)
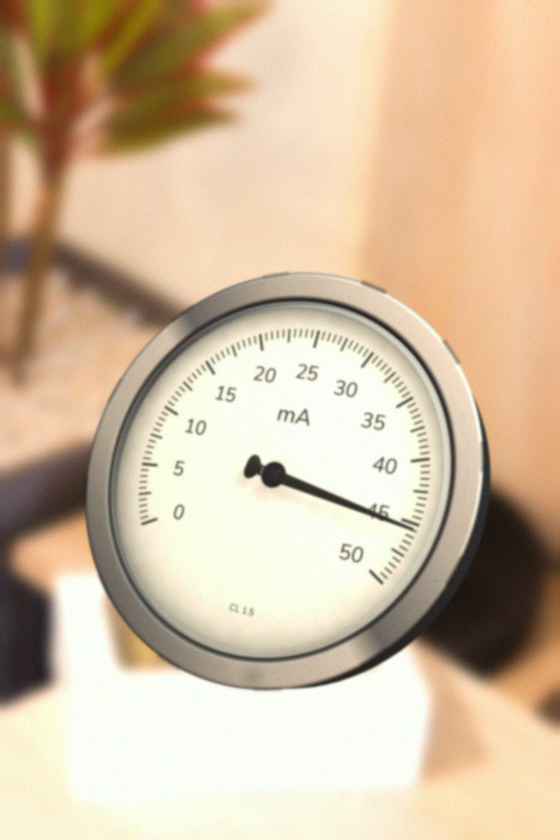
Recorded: 45.5 (mA)
